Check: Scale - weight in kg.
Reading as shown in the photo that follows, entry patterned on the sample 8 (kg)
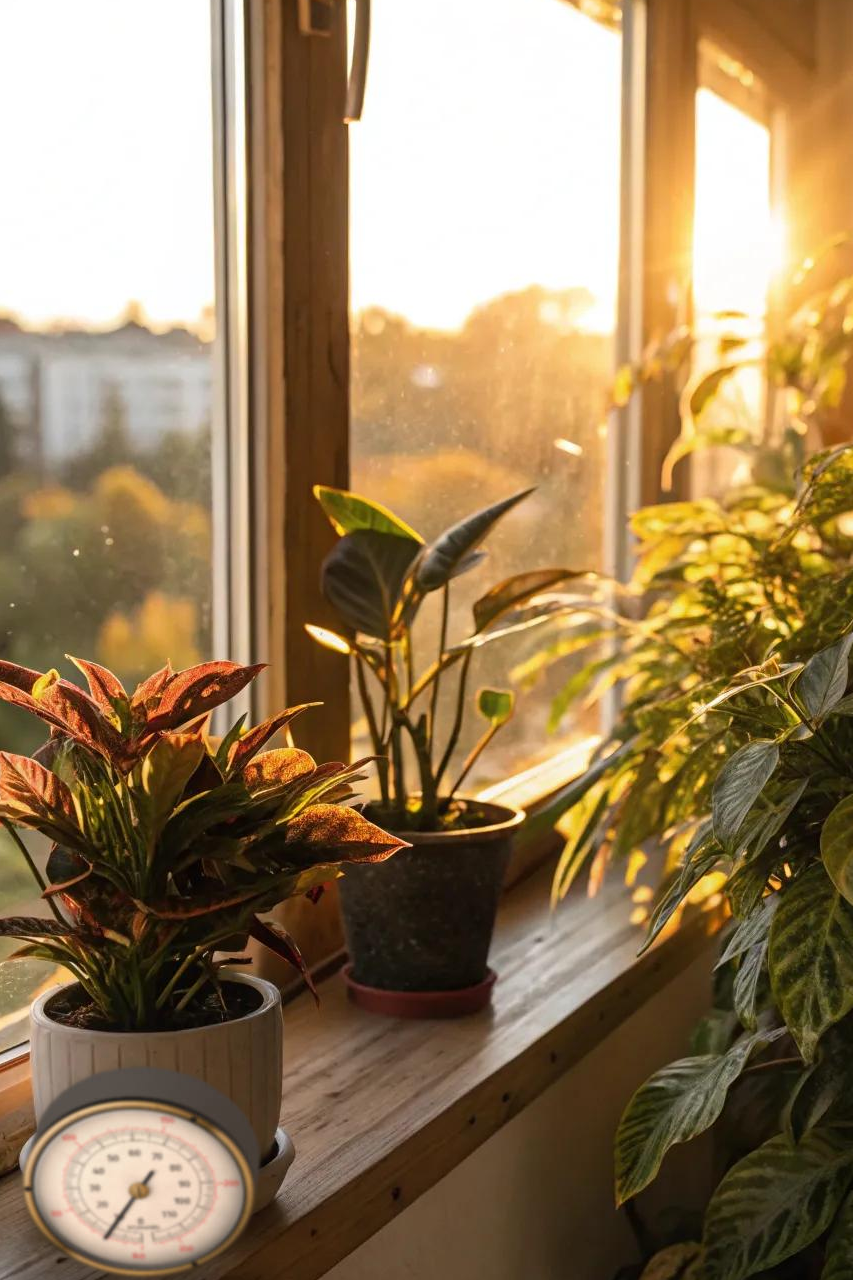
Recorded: 10 (kg)
